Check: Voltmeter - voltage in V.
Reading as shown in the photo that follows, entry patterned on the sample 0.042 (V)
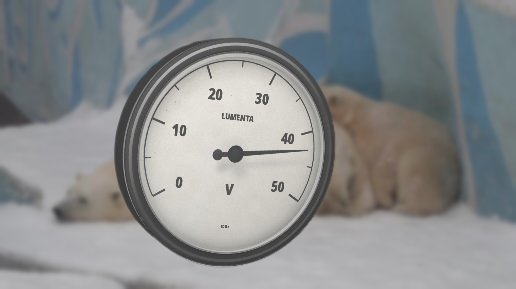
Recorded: 42.5 (V)
